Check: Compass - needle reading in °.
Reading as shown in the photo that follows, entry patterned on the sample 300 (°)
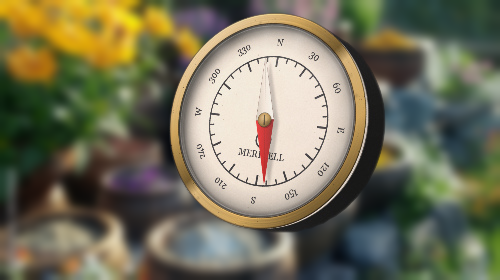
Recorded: 170 (°)
